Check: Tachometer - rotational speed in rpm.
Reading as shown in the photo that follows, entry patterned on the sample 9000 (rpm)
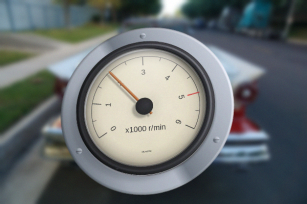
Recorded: 2000 (rpm)
